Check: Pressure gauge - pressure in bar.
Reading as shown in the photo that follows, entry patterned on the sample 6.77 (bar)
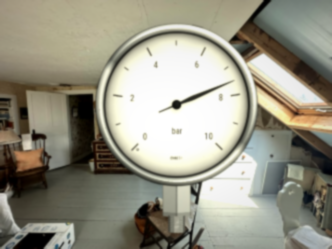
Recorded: 7.5 (bar)
